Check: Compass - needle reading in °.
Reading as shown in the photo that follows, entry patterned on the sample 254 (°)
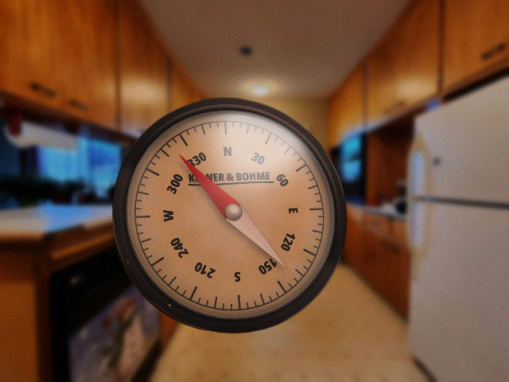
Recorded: 320 (°)
